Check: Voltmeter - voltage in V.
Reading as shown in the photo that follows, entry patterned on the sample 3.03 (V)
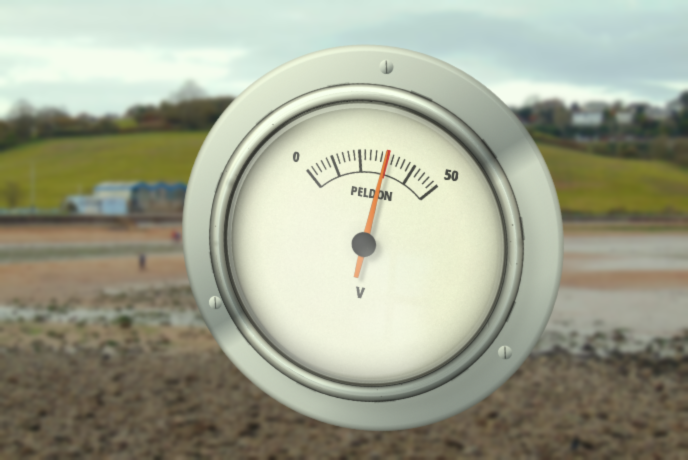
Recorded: 30 (V)
